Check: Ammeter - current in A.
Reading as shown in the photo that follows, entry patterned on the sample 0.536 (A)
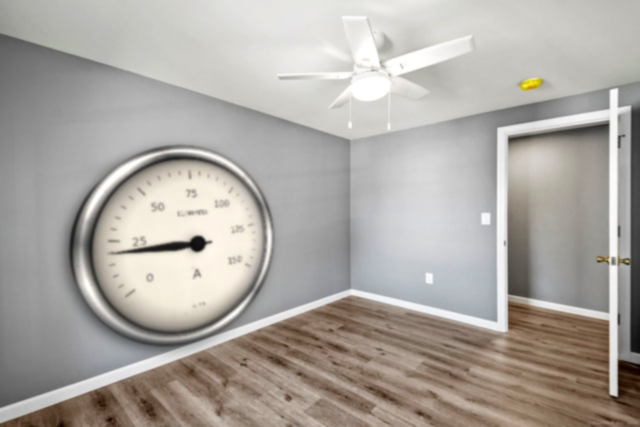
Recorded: 20 (A)
